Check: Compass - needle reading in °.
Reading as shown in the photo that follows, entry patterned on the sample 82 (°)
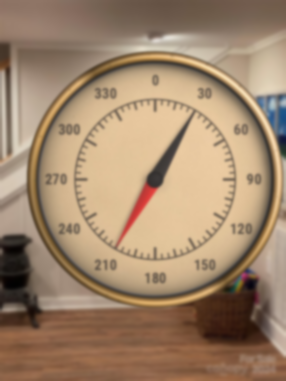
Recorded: 210 (°)
